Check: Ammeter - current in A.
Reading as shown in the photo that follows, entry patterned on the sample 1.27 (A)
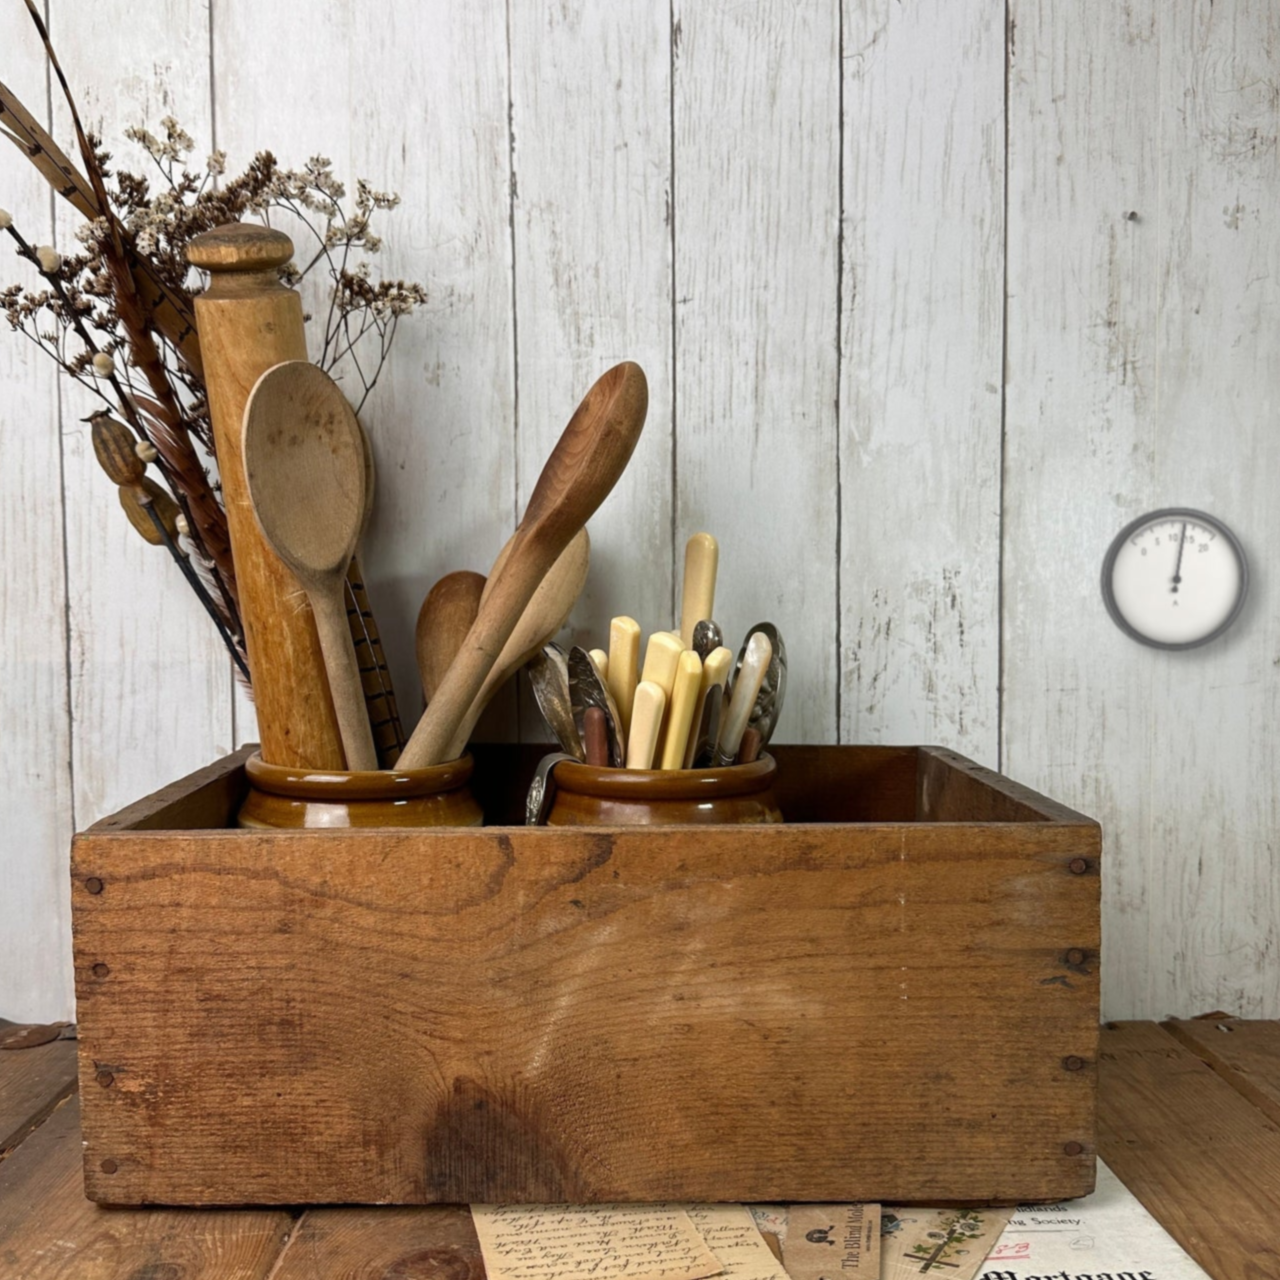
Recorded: 12.5 (A)
